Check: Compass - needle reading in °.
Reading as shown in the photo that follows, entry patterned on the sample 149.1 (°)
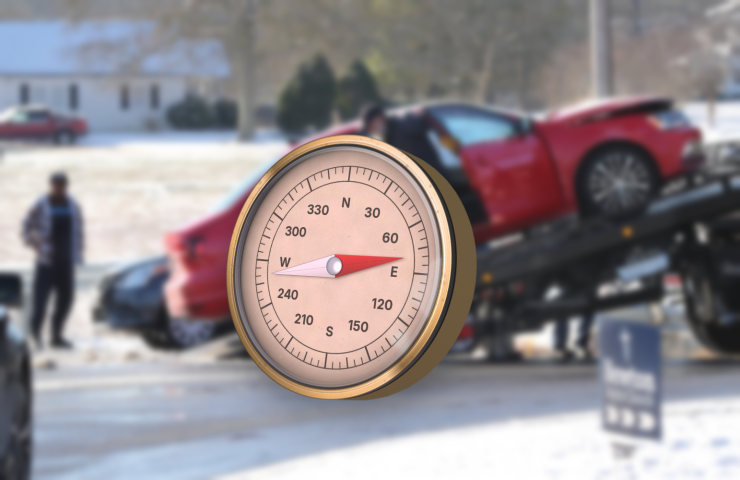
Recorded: 80 (°)
